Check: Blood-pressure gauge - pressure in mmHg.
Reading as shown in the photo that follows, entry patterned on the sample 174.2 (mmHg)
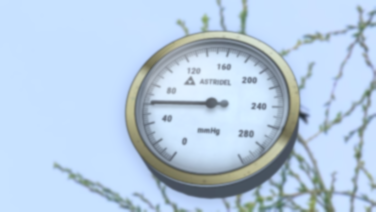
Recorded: 60 (mmHg)
